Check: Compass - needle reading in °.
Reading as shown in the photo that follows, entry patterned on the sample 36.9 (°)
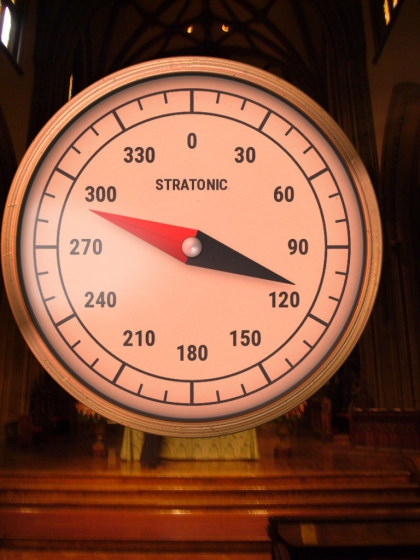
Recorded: 290 (°)
